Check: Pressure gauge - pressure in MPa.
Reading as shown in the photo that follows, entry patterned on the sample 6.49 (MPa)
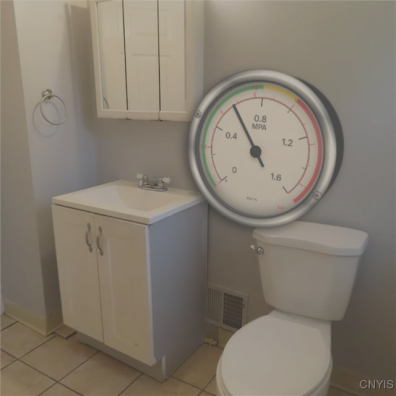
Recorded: 0.6 (MPa)
